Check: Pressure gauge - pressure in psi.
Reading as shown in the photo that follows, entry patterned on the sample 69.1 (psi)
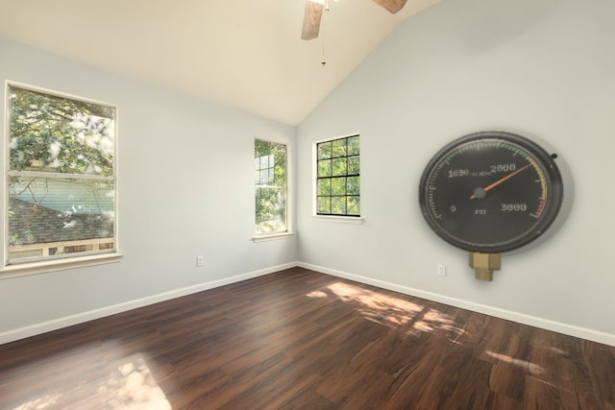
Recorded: 2250 (psi)
